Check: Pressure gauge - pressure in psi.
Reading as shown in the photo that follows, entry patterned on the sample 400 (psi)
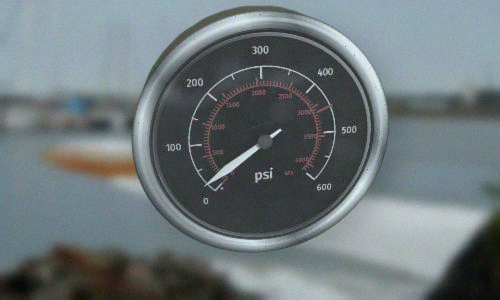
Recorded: 25 (psi)
